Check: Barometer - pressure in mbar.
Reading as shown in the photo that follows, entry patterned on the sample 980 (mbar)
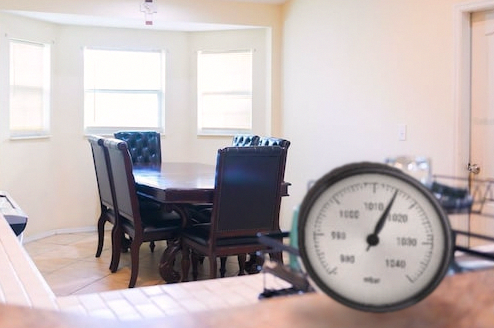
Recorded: 1015 (mbar)
